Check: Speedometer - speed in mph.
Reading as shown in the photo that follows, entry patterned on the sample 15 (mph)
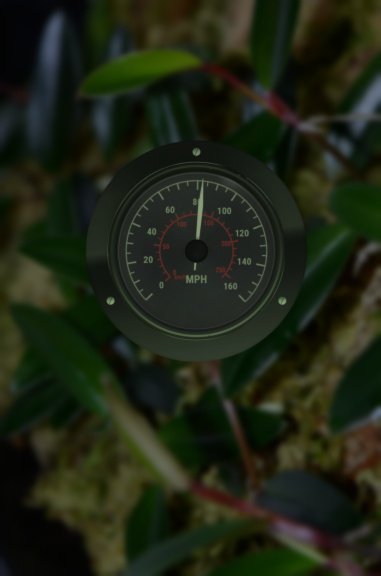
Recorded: 82.5 (mph)
